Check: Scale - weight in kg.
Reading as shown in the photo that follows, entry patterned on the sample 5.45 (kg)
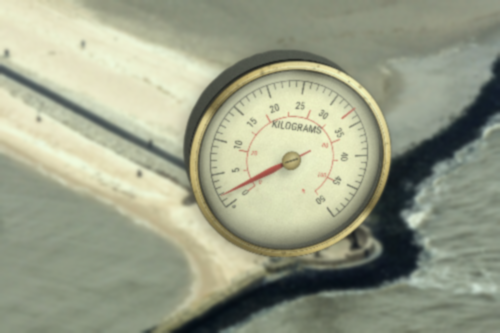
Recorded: 2 (kg)
